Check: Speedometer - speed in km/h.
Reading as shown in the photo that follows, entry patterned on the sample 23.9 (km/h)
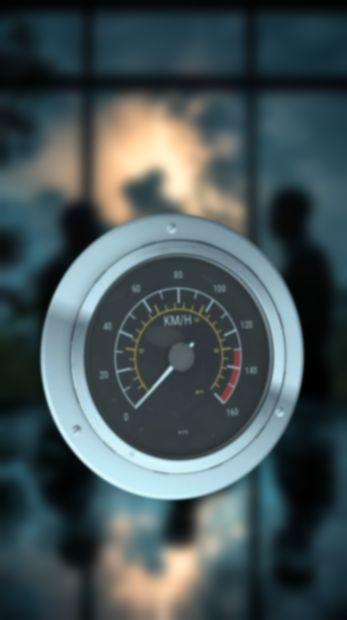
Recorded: 0 (km/h)
